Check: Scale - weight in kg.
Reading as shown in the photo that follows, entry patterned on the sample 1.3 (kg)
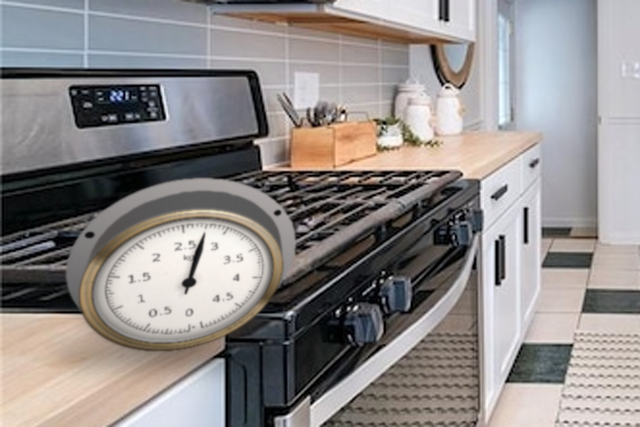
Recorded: 2.75 (kg)
